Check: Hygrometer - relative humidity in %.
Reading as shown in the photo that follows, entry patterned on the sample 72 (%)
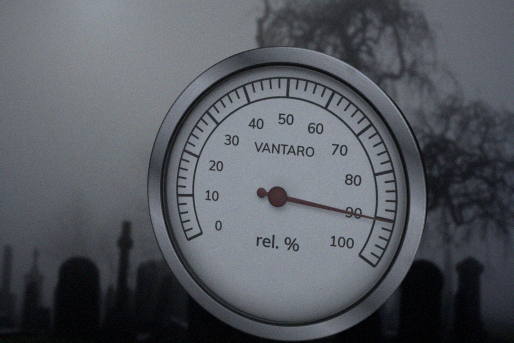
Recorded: 90 (%)
